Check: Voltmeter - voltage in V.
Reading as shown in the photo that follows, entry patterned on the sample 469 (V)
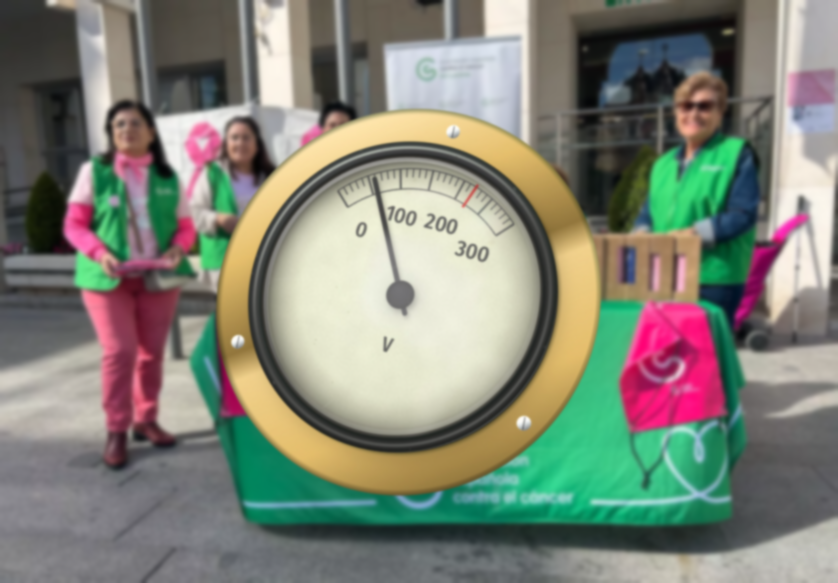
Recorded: 60 (V)
